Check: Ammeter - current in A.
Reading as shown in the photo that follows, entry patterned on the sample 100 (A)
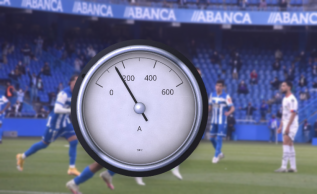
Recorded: 150 (A)
